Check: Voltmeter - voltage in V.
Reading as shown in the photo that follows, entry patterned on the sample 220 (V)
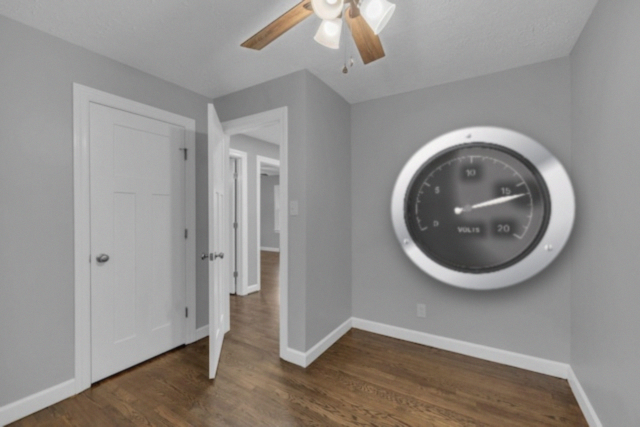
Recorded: 16 (V)
